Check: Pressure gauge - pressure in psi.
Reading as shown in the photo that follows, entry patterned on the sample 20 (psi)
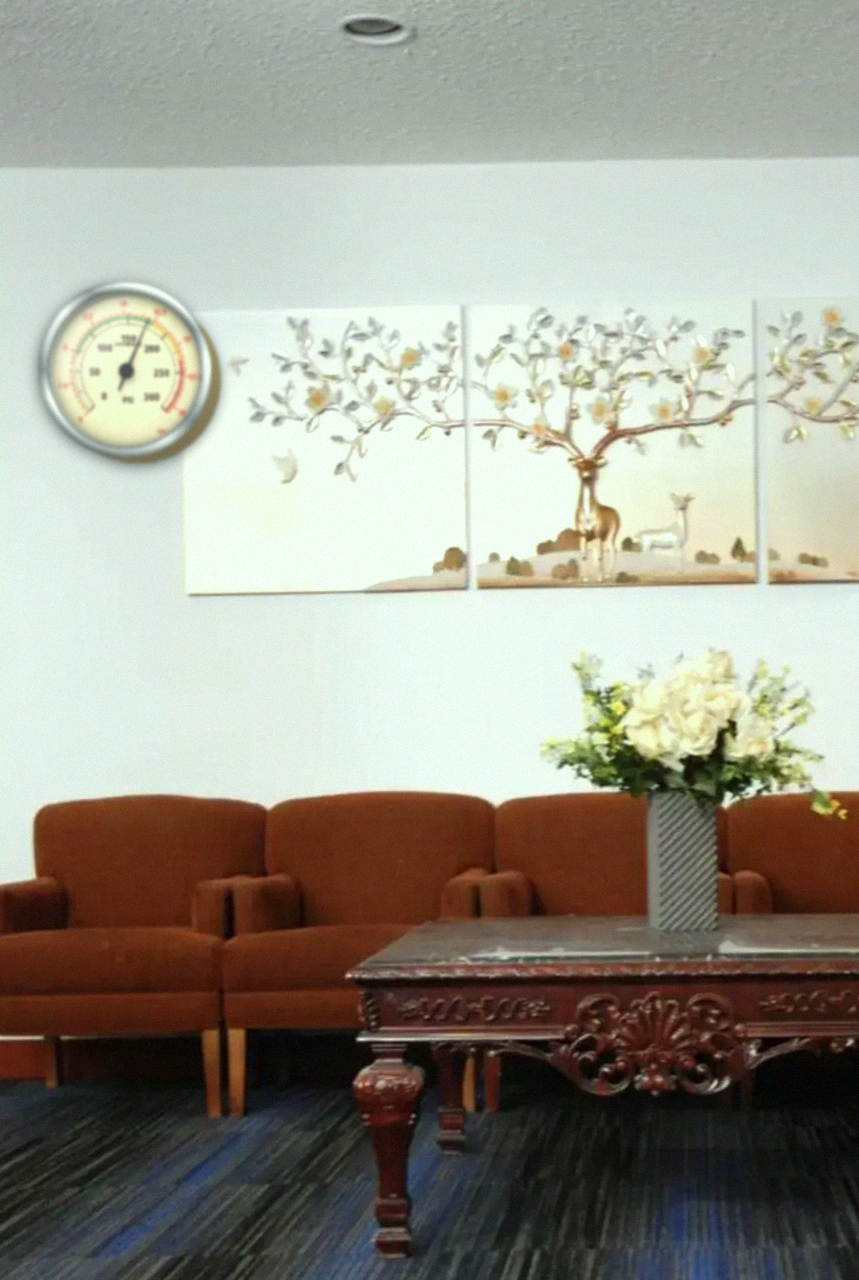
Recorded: 175 (psi)
